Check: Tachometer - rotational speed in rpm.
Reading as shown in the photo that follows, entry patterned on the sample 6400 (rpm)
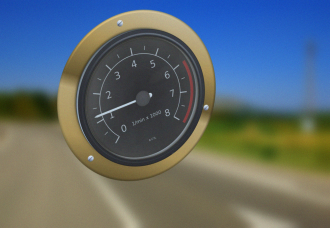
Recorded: 1250 (rpm)
